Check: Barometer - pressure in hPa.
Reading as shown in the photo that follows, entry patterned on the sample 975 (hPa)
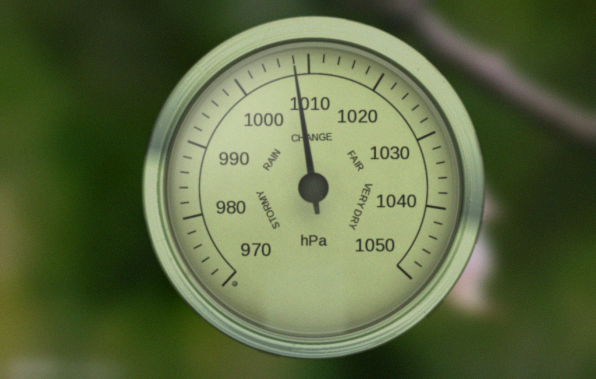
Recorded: 1008 (hPa)
